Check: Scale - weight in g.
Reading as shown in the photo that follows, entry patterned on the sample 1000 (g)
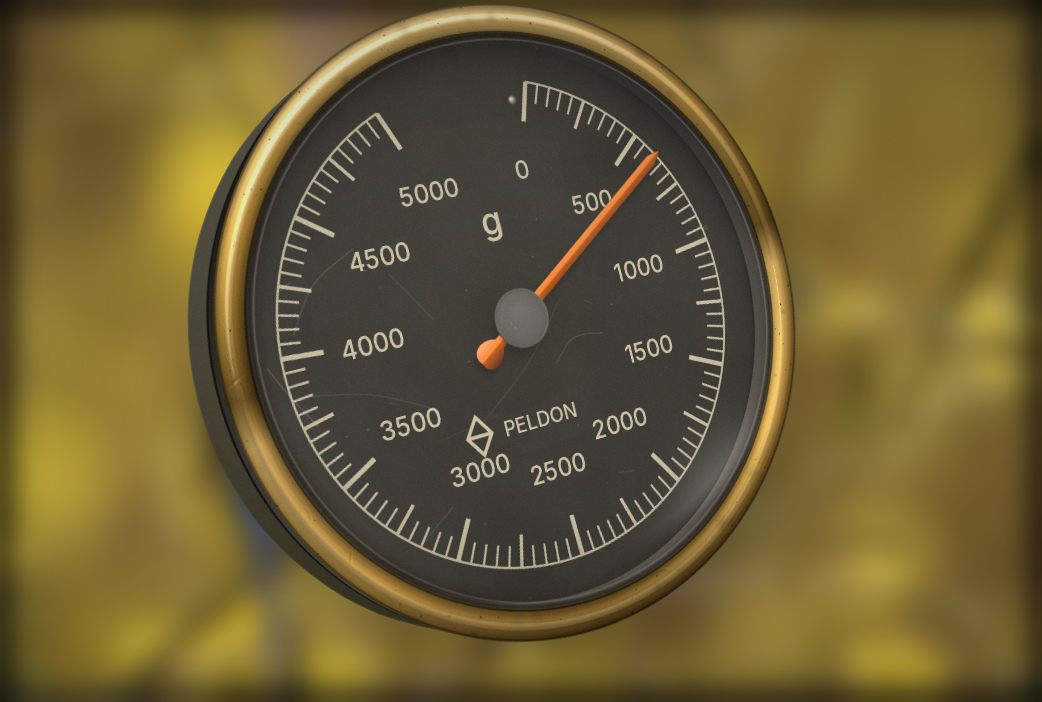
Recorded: 600 (g)
